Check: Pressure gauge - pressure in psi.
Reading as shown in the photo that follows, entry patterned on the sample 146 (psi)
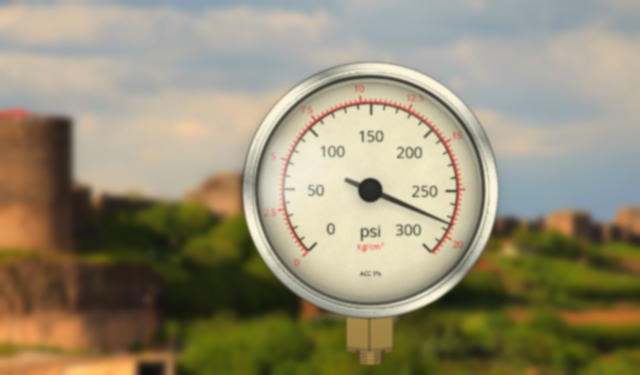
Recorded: 275 (psi)
